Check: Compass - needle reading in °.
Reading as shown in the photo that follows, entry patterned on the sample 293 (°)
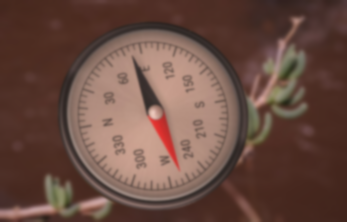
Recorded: 260 (°)
